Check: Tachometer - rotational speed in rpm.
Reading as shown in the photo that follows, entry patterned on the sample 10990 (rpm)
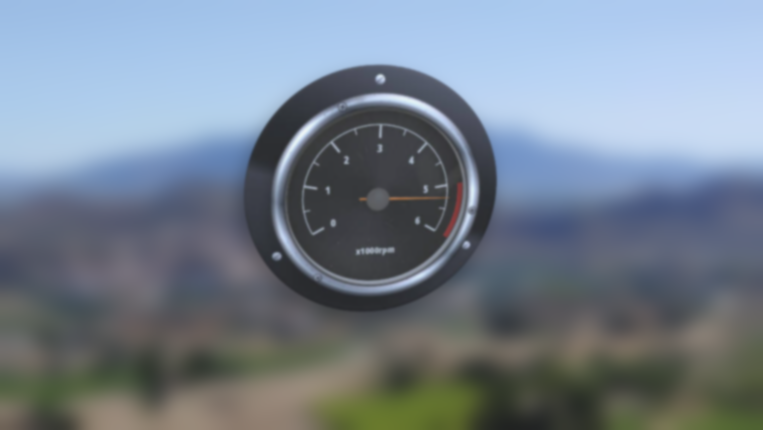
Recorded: 5250 (rpm)
